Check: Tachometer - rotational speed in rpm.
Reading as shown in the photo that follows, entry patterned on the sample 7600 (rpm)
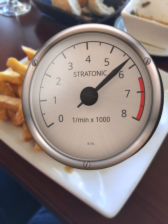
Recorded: 5750 (rpm)
